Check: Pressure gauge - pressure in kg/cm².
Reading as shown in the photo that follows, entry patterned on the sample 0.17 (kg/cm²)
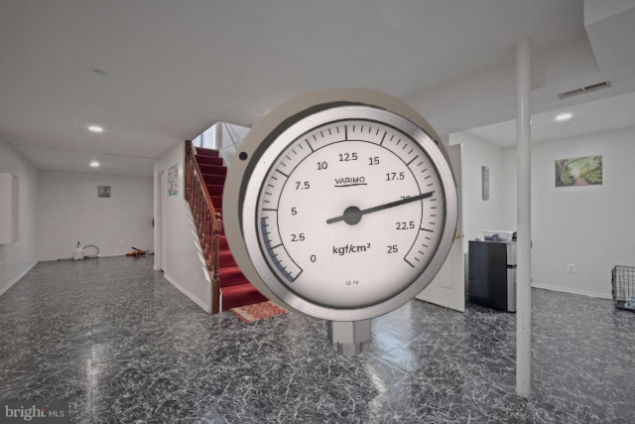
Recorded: 20 (kg/cm²)
